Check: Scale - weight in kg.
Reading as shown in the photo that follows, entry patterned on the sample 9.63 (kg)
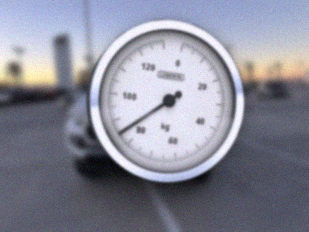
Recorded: 85 (kg)
